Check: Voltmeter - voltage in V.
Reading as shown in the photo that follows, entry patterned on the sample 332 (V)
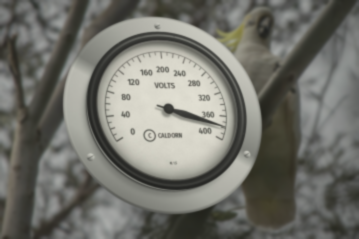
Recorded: 380 (V)
